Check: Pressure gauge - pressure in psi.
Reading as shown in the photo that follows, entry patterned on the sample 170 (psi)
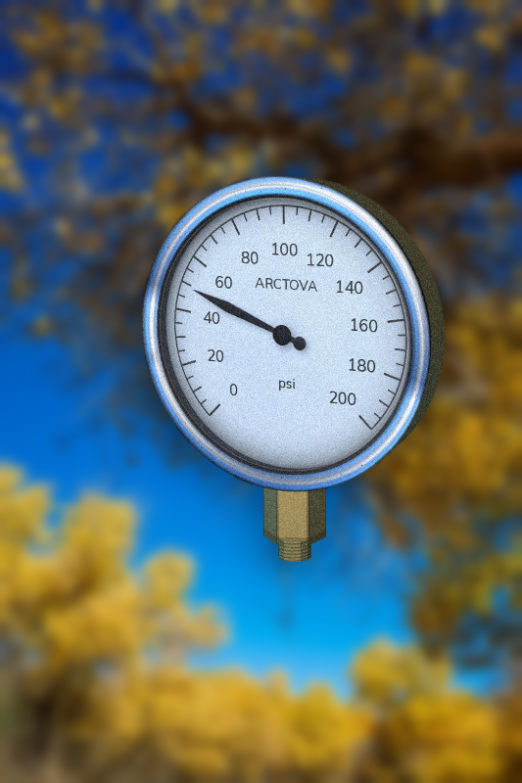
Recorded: 50 (psi)
